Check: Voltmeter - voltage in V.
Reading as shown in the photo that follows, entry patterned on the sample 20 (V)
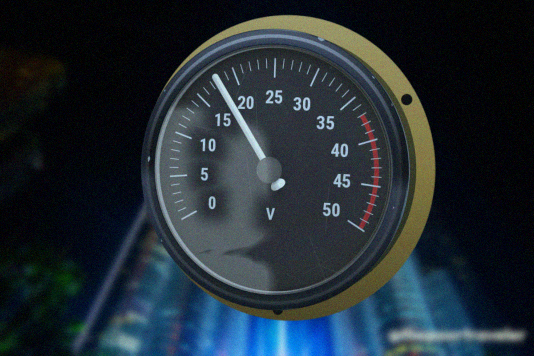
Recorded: 18 (V)
